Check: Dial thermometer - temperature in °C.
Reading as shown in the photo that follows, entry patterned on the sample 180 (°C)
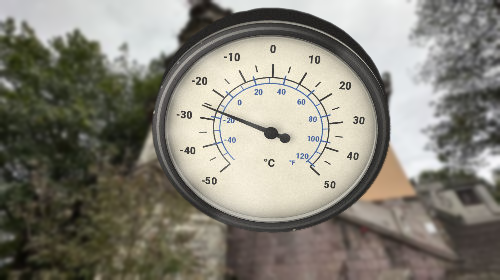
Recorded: -25 (°C)
